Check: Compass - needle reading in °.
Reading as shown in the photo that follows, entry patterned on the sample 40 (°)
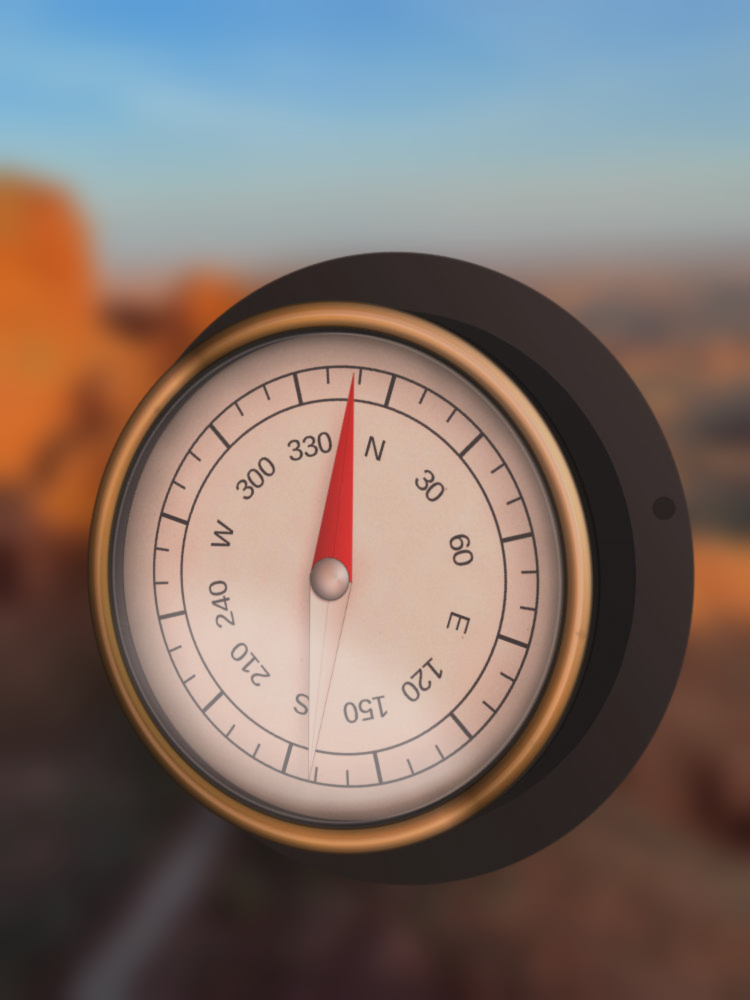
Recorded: 350 (°)
